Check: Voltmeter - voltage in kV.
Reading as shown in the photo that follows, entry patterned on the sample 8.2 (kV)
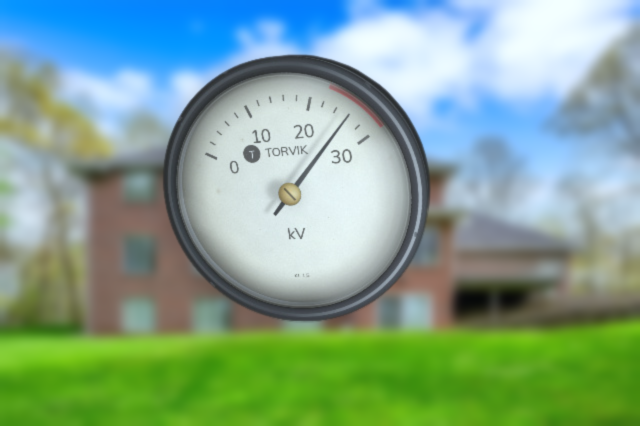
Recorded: 26 (kV)
